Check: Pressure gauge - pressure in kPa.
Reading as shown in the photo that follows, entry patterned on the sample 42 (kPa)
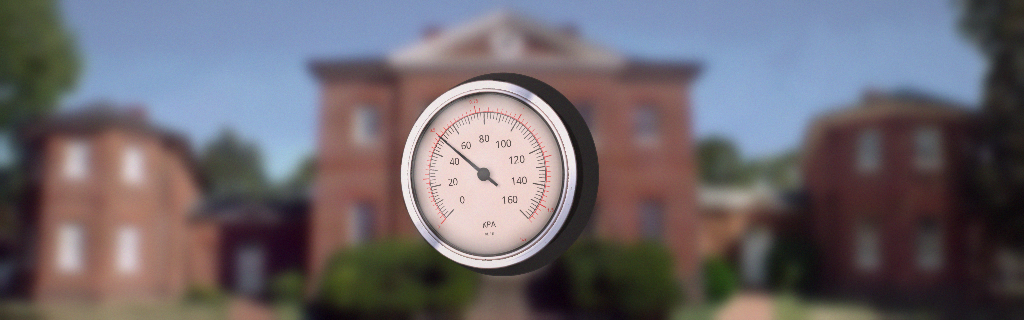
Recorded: 50 (kPa)
